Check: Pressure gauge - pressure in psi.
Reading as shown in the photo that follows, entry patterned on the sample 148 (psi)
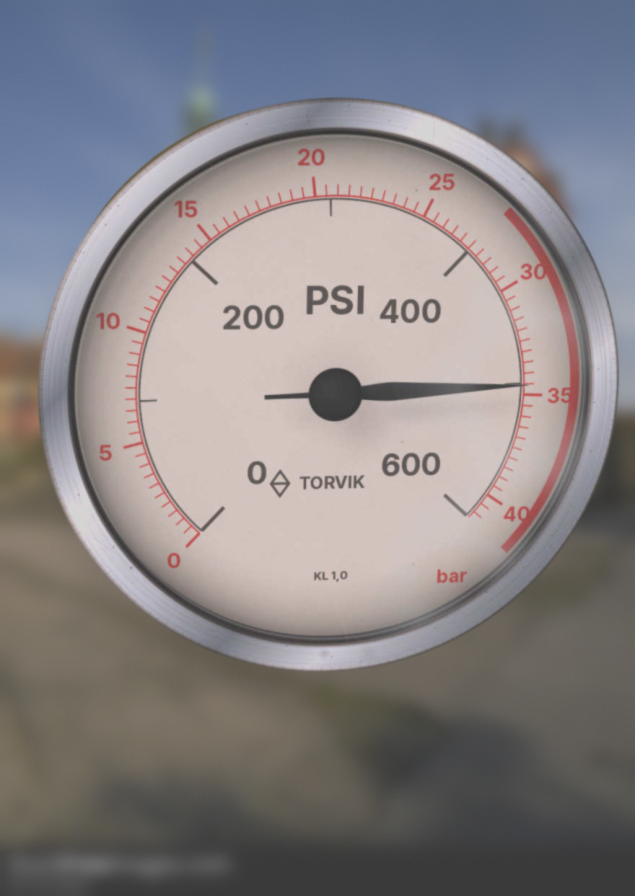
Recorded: 500 (psi)
